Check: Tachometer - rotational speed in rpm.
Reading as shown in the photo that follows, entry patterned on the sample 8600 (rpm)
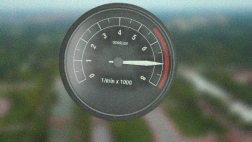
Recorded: 7000 (rpm)
